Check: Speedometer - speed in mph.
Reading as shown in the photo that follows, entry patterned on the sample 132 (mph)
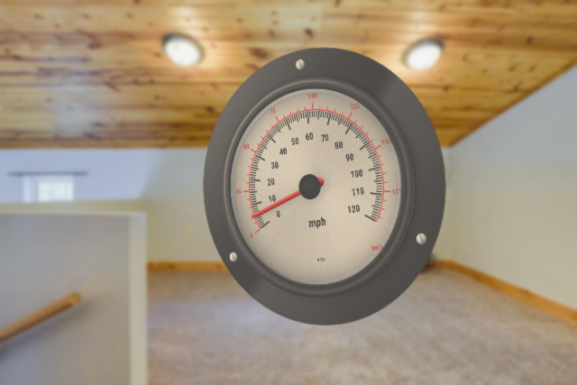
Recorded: 5 (mph)
